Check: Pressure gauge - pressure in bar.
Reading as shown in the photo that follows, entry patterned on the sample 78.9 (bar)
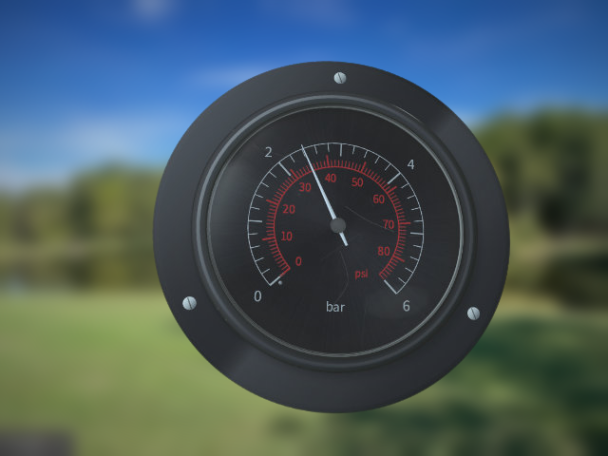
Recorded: 2.4 (bar)
